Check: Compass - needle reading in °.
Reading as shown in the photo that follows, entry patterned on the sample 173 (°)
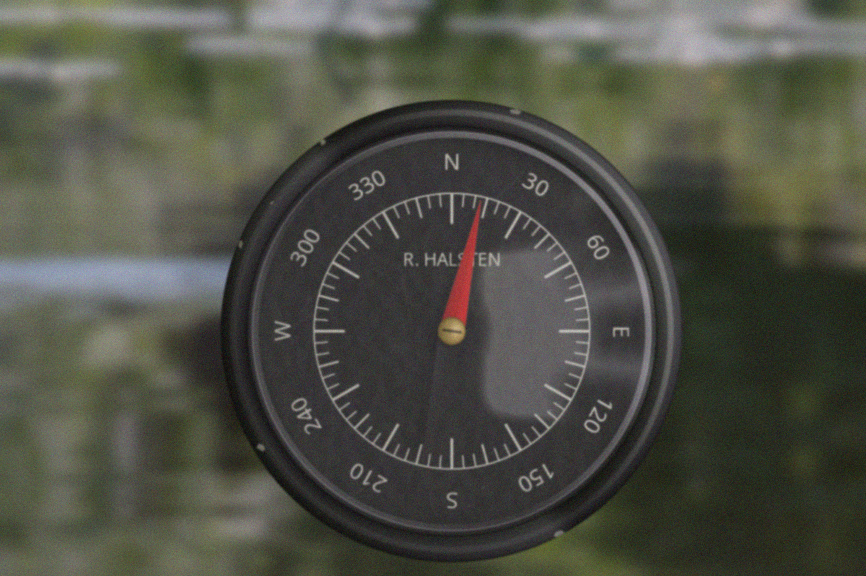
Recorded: 12.5 (°)
